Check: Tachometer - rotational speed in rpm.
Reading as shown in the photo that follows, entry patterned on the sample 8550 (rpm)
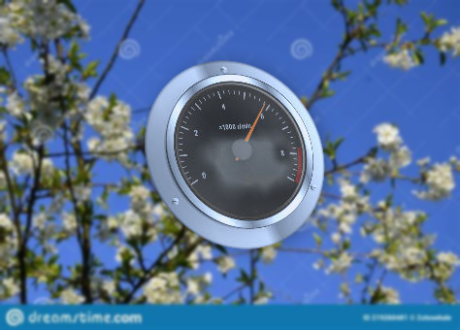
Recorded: 5800 (rpm)
